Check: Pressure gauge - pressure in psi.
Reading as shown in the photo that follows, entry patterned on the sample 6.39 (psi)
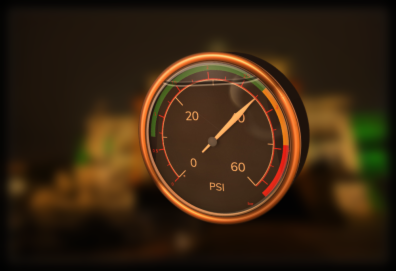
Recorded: 40 (psi)
